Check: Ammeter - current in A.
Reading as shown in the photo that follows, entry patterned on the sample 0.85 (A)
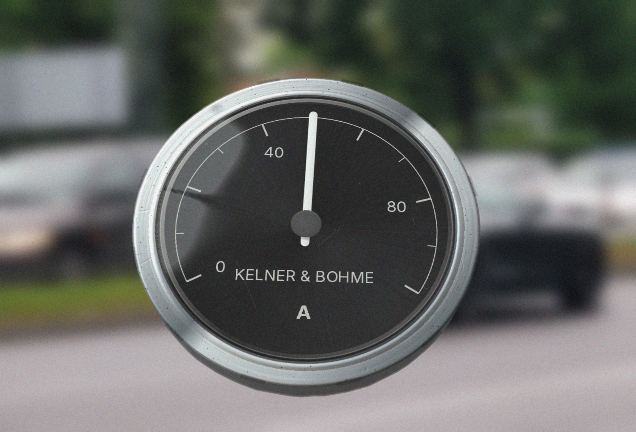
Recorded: 50 (A)
